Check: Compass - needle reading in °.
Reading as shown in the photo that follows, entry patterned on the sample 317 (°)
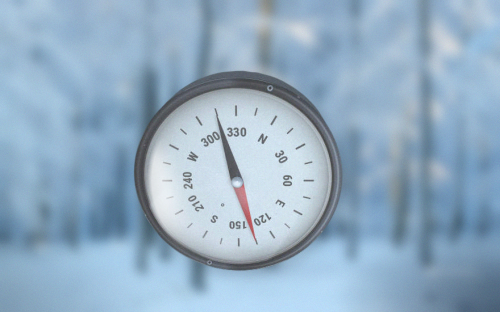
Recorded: 135 (°)
